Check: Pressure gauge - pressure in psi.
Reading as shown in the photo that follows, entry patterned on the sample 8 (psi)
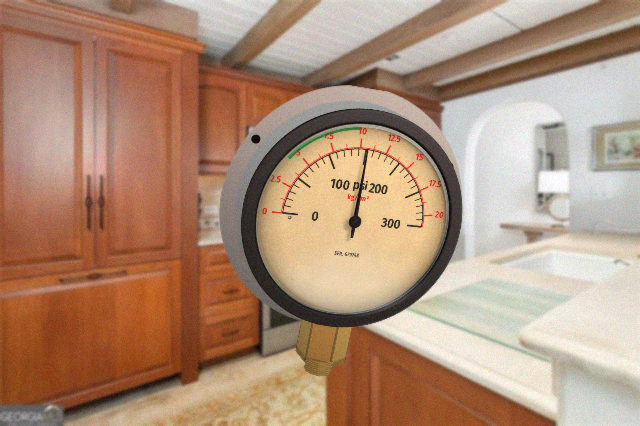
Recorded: 150 (psi)
